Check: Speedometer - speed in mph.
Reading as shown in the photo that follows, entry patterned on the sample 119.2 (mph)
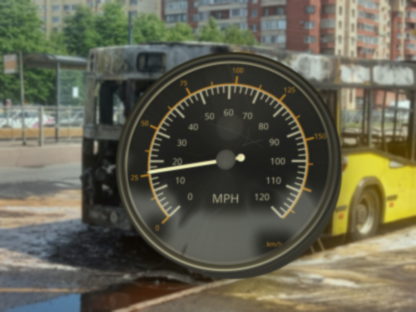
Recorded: 16 (mph)
